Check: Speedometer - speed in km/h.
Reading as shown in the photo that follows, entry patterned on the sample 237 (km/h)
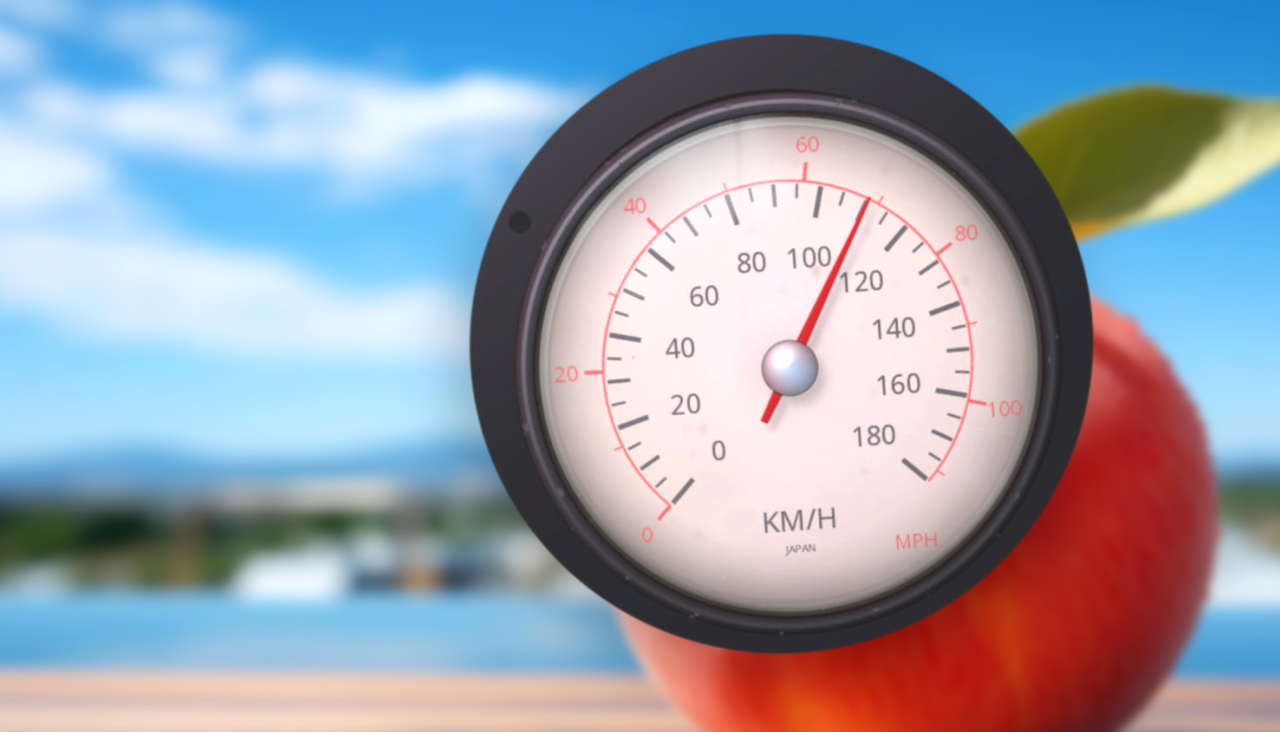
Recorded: 110 (km/h)
